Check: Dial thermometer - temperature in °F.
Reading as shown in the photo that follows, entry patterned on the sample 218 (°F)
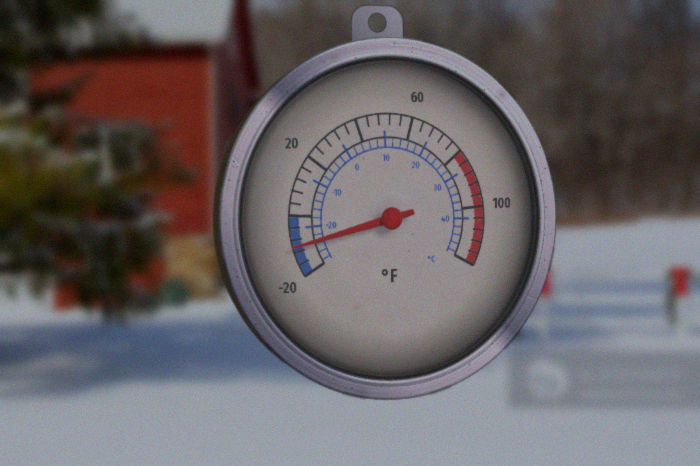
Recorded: -10 (°F)
